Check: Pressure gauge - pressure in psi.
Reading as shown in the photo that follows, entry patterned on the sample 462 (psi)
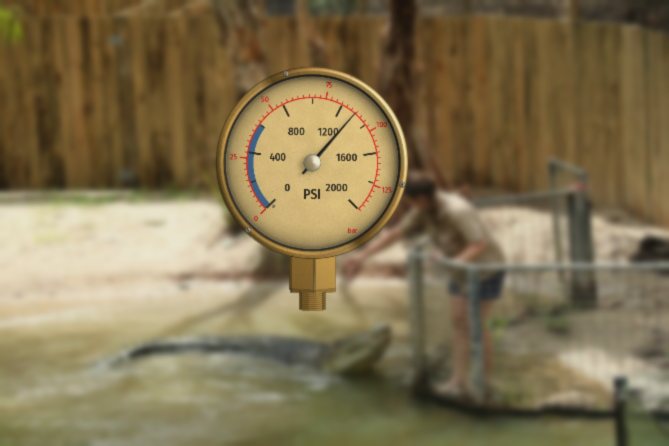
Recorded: 1300 (psi)
